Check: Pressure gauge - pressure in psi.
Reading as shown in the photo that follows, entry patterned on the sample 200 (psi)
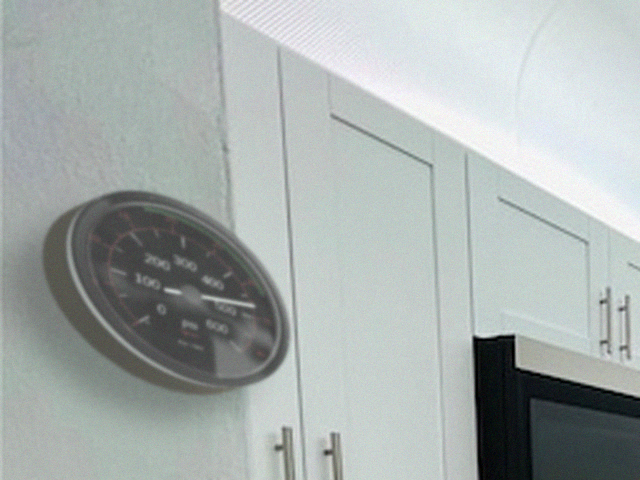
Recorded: 475 (psi)
